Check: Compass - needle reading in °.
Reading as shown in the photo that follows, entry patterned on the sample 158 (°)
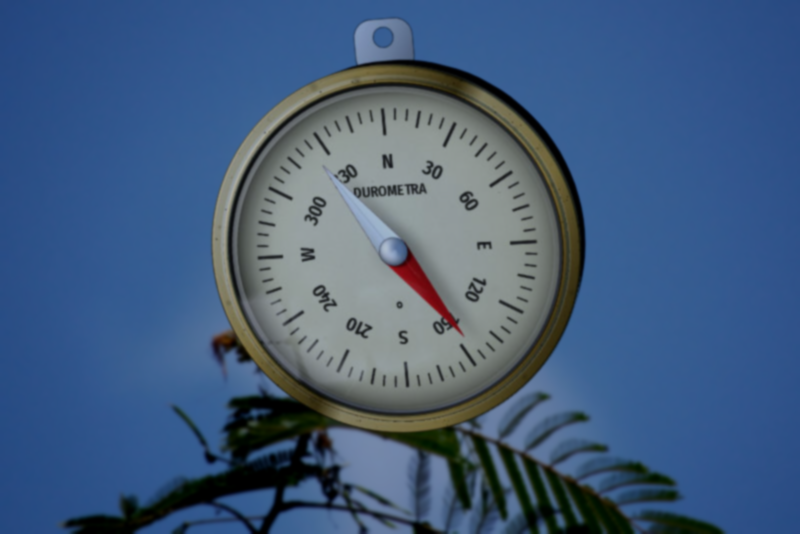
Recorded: 145 (°)
